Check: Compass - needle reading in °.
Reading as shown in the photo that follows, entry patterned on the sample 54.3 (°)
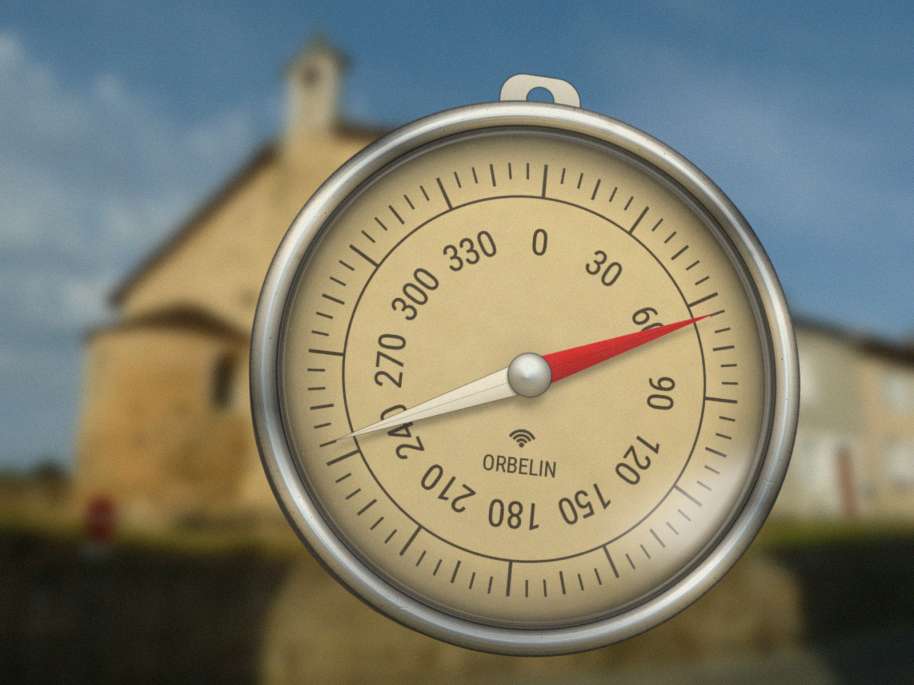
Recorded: 65 (°)
